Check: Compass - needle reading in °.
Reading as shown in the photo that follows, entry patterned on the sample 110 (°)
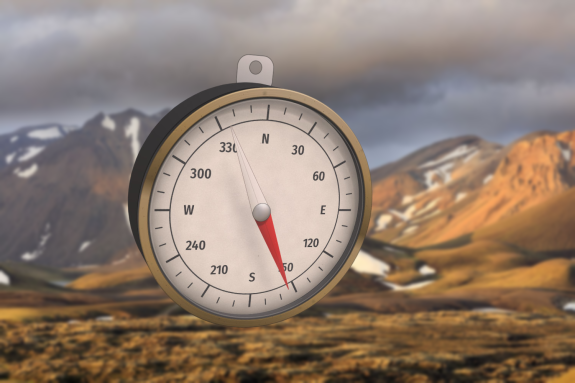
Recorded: 155 (°)
